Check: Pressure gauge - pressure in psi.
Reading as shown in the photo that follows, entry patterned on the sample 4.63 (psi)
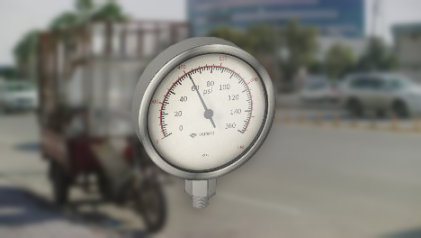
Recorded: 60 (psi)
